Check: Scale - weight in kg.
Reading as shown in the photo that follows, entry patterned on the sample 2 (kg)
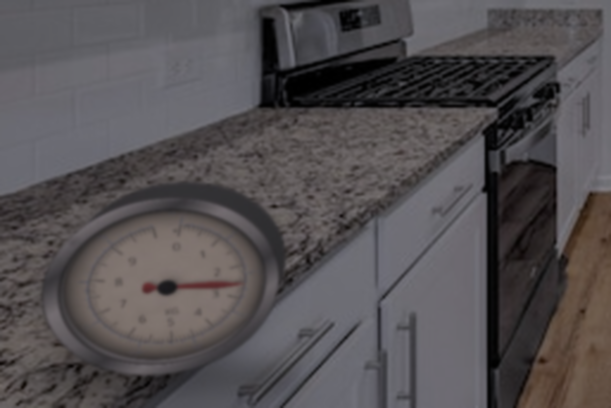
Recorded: 2.5 (kg)
